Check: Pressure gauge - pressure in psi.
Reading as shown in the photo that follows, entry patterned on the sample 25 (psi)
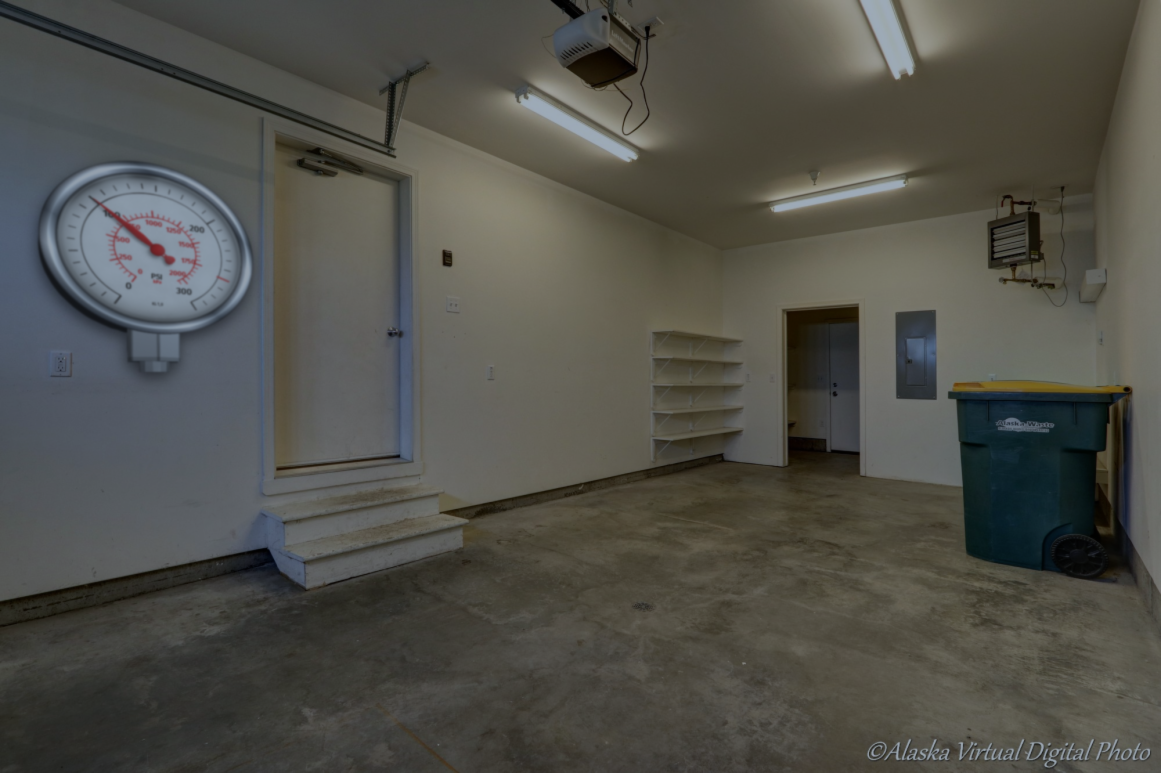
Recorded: 100 (psi)
